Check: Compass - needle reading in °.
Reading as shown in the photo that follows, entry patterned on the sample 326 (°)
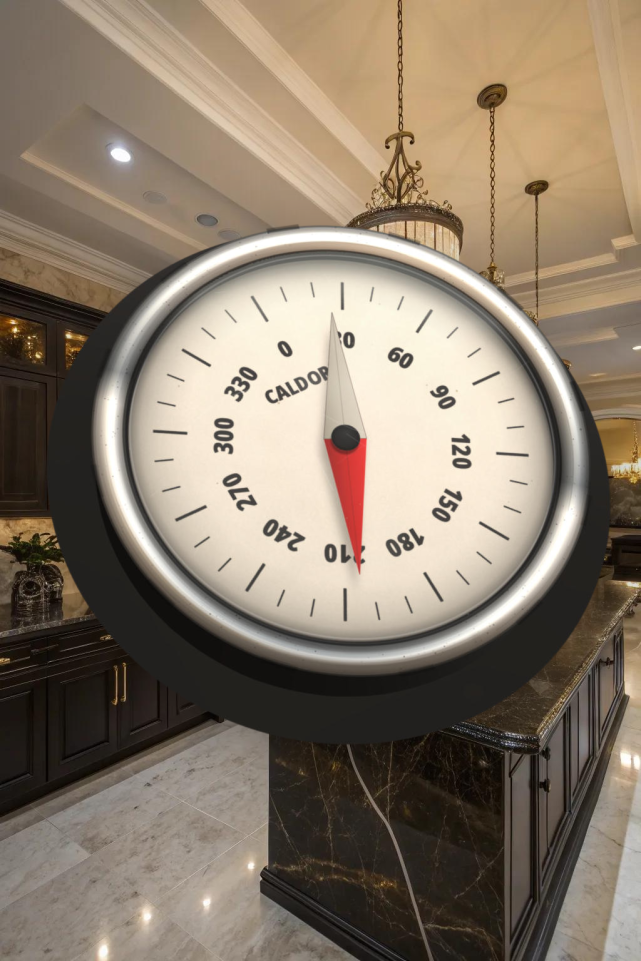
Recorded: 205 (°)
